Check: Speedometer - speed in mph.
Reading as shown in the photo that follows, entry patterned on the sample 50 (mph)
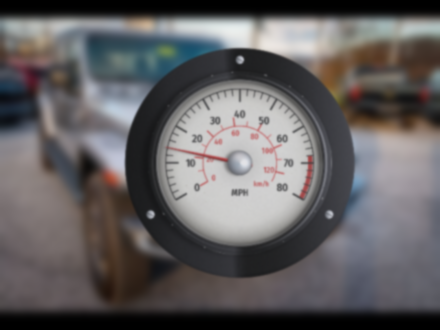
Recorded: 14 (mph)
